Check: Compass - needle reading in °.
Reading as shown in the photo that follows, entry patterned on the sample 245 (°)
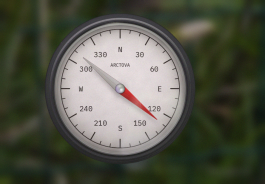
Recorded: 130 (°)
